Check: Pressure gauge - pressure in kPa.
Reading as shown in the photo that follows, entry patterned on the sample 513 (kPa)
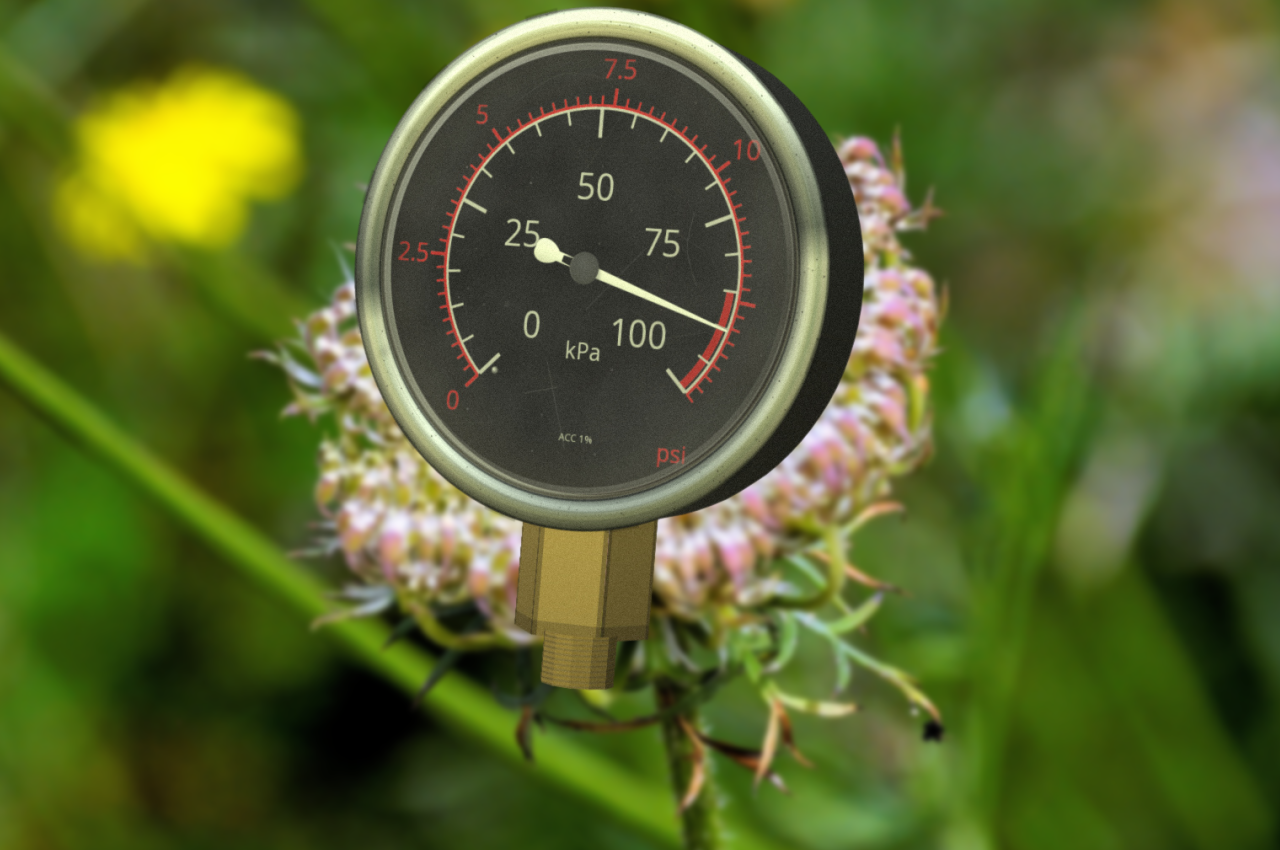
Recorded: 90 (kPa)
